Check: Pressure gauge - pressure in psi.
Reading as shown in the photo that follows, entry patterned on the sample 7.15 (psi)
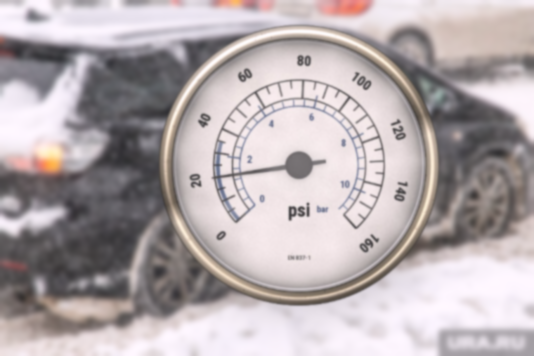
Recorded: 20 (psi)
